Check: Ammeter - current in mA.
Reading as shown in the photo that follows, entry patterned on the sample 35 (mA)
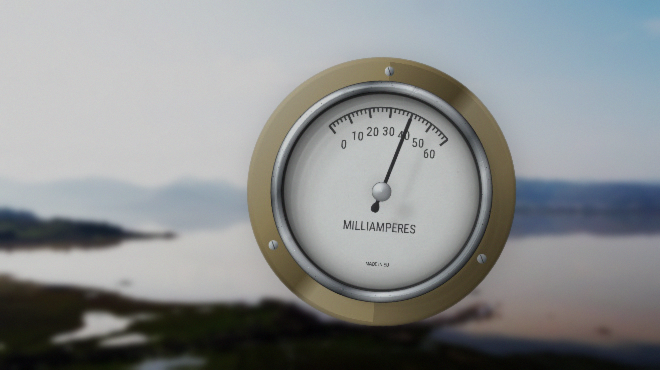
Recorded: 40 (mA)
